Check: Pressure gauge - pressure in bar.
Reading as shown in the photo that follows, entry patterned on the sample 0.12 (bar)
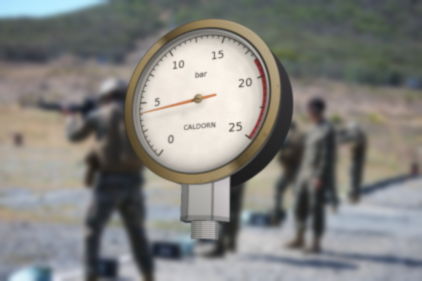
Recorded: 4 (bar)
